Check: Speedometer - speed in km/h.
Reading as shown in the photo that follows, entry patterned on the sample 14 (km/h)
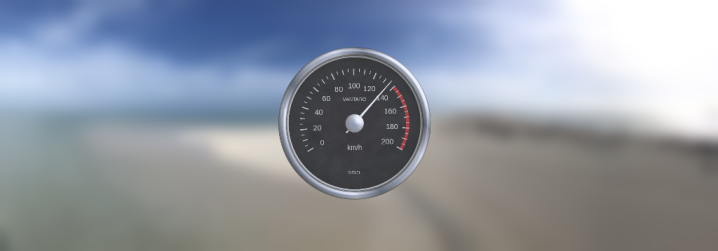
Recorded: 135 (km/h)
